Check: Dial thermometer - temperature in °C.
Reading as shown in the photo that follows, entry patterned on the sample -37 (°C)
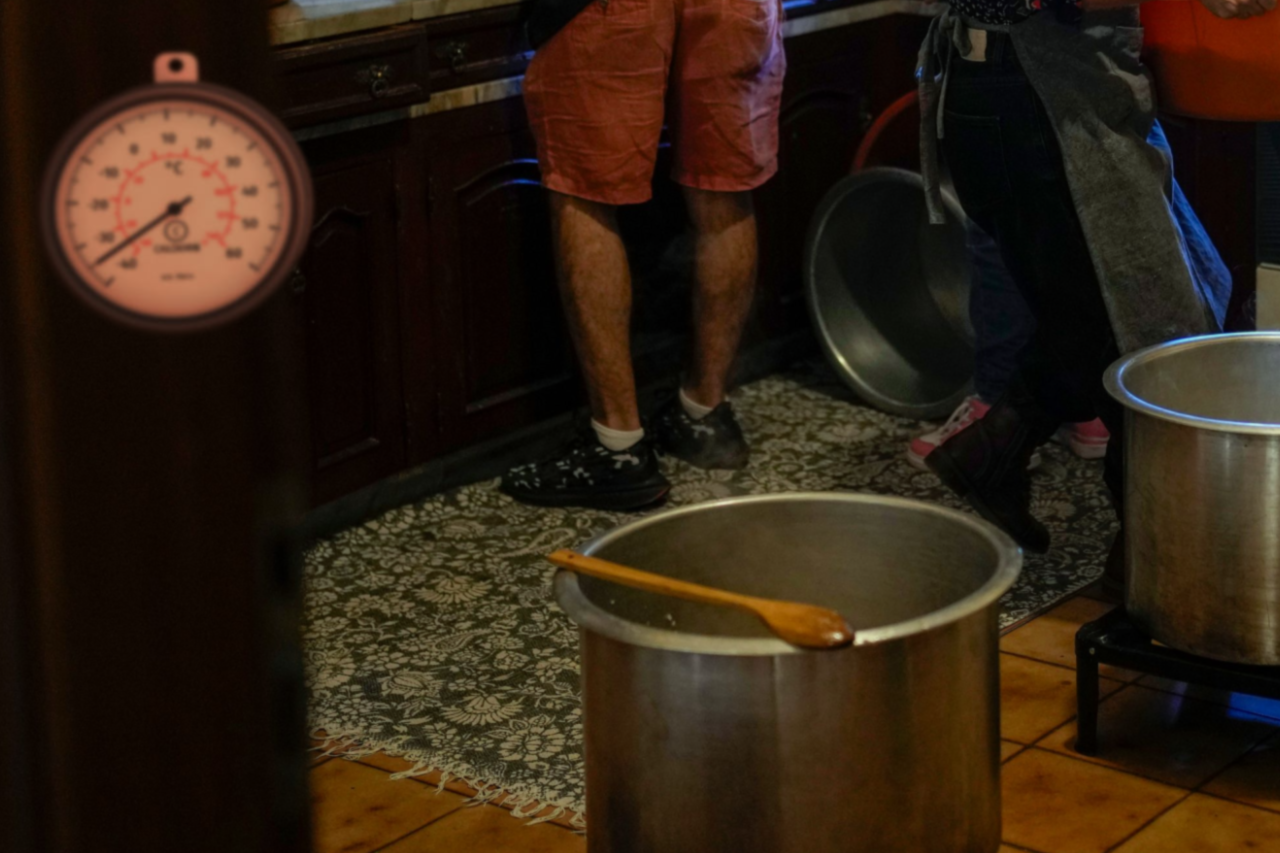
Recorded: -35 (°C)
